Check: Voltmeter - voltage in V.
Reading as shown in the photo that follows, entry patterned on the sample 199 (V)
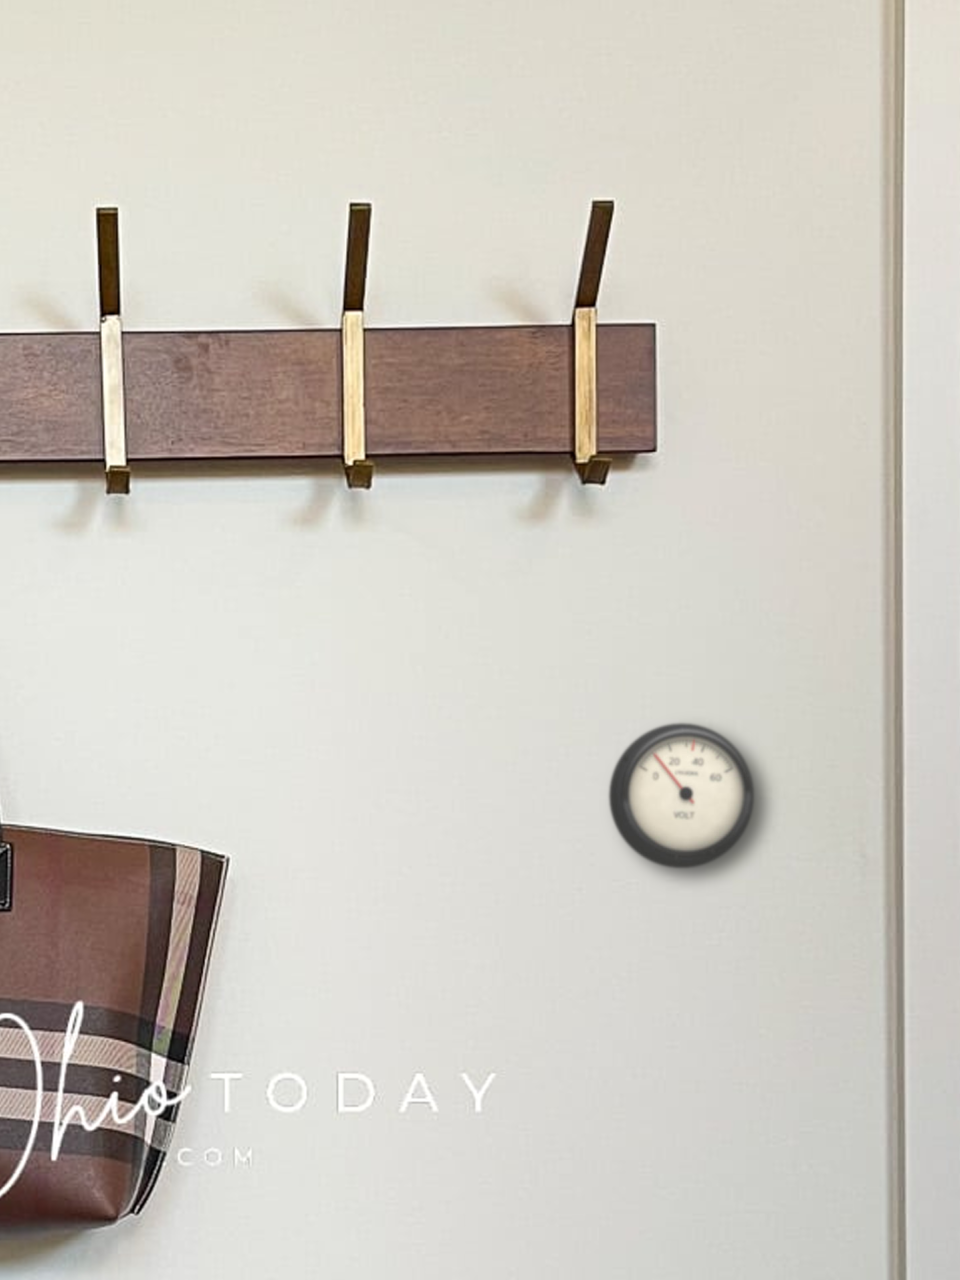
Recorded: 10 (V)
